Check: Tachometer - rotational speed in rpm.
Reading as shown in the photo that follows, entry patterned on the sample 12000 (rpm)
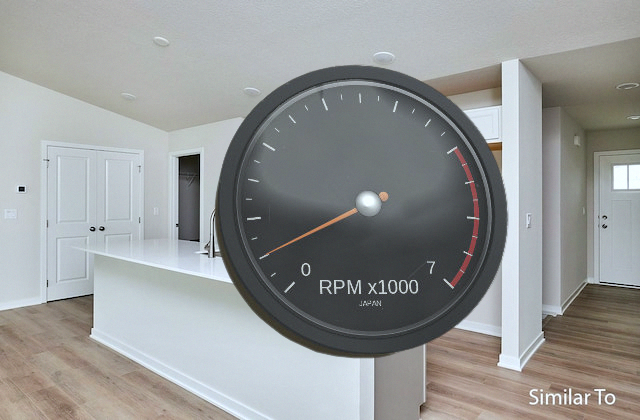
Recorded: 500 (rpm)
